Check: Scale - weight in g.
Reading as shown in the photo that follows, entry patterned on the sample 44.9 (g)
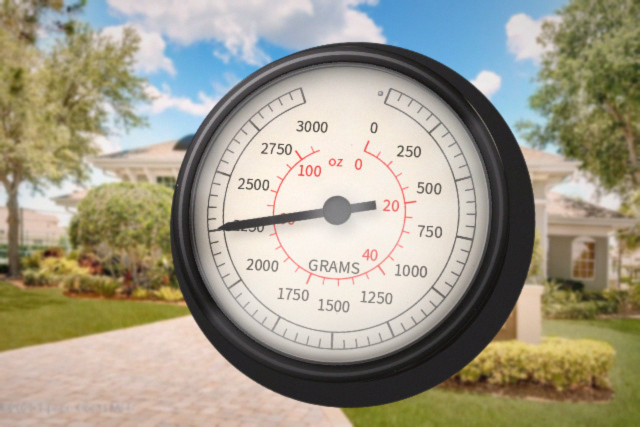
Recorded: 2250 (g)
